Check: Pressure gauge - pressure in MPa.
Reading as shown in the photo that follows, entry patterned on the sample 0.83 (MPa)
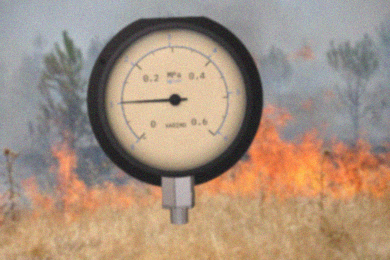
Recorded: 0.1 (MPa)
